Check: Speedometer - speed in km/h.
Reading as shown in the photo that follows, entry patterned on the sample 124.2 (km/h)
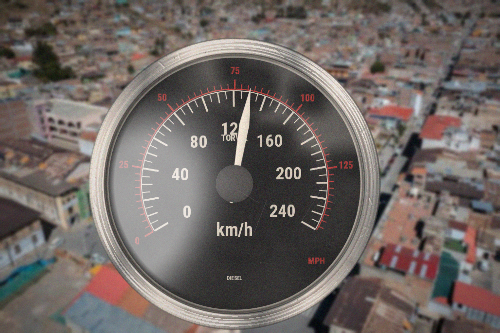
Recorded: 130 (km/h)
